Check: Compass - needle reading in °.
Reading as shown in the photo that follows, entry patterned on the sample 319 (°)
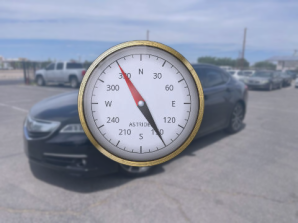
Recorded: 330 (°)
